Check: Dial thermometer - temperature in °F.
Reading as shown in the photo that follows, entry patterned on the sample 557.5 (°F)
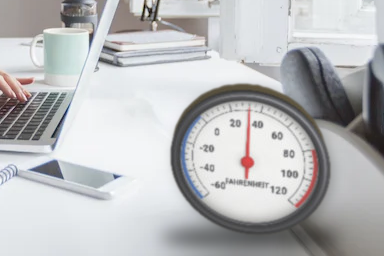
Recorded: 32 (°F)
